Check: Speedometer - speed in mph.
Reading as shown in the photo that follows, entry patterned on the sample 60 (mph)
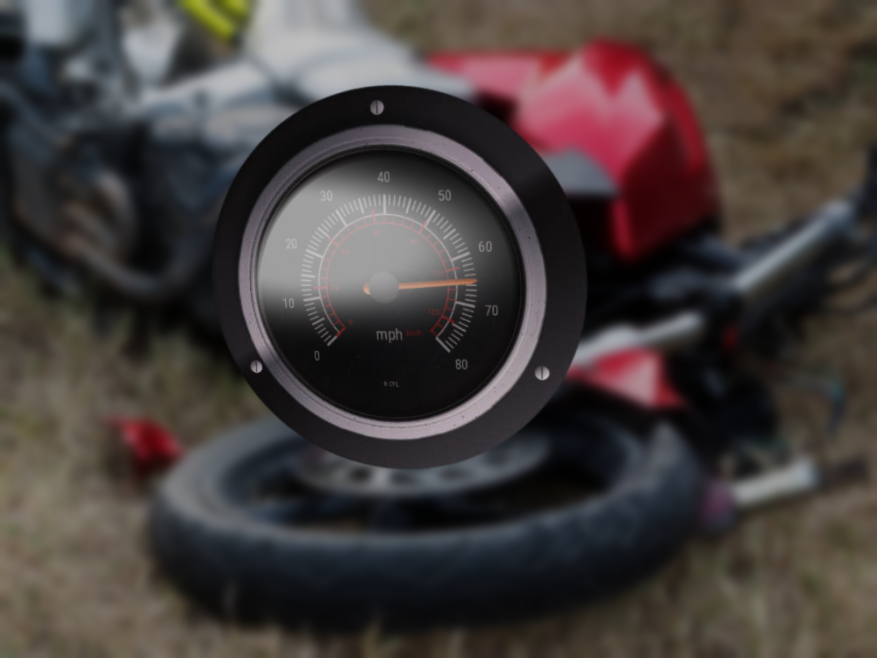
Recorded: 65 (mph)
